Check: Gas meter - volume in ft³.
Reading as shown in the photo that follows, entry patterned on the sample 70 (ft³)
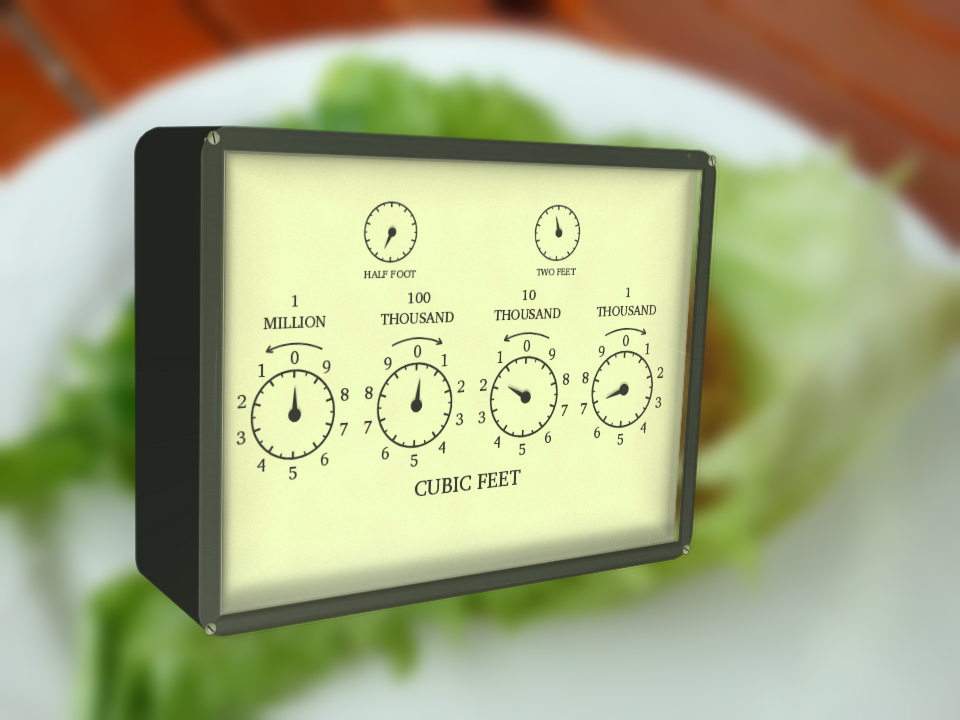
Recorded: 1700 (ft³)
